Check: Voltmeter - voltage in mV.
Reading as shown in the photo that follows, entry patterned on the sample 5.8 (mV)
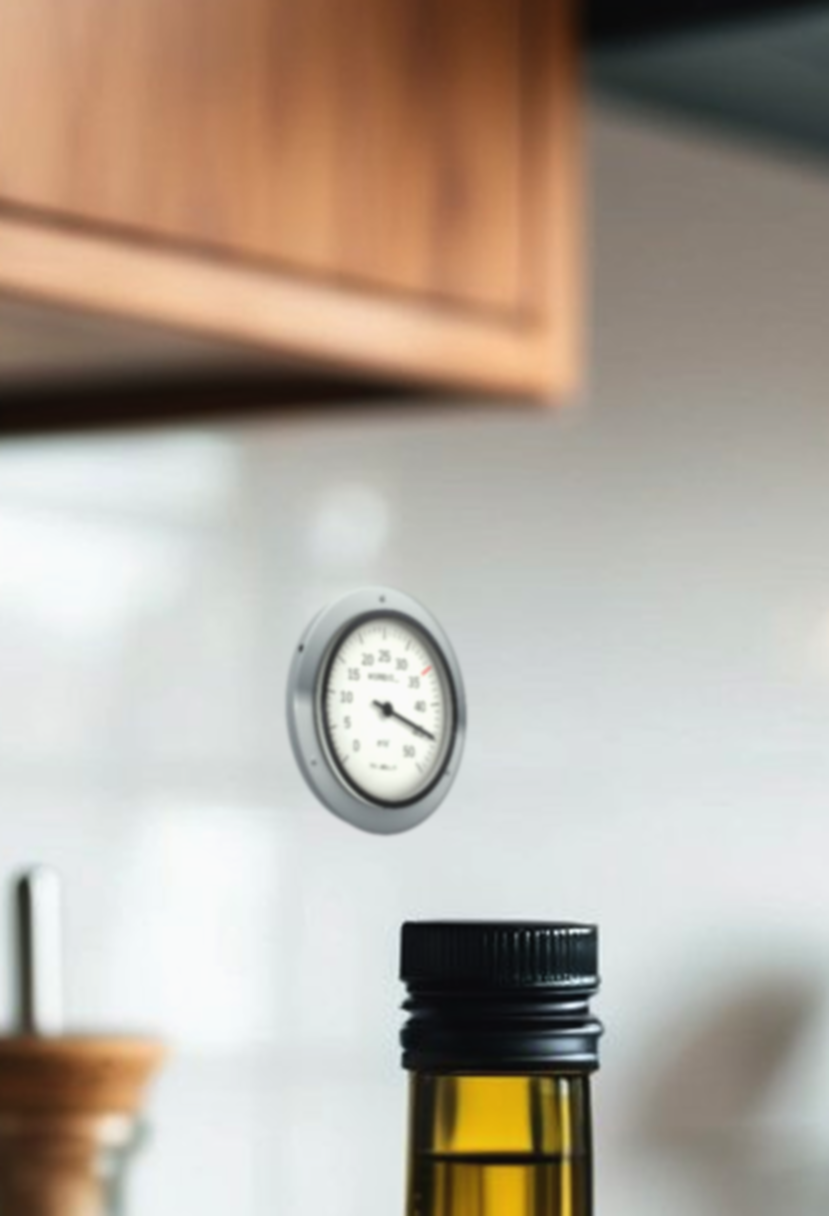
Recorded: 45 (mV)
